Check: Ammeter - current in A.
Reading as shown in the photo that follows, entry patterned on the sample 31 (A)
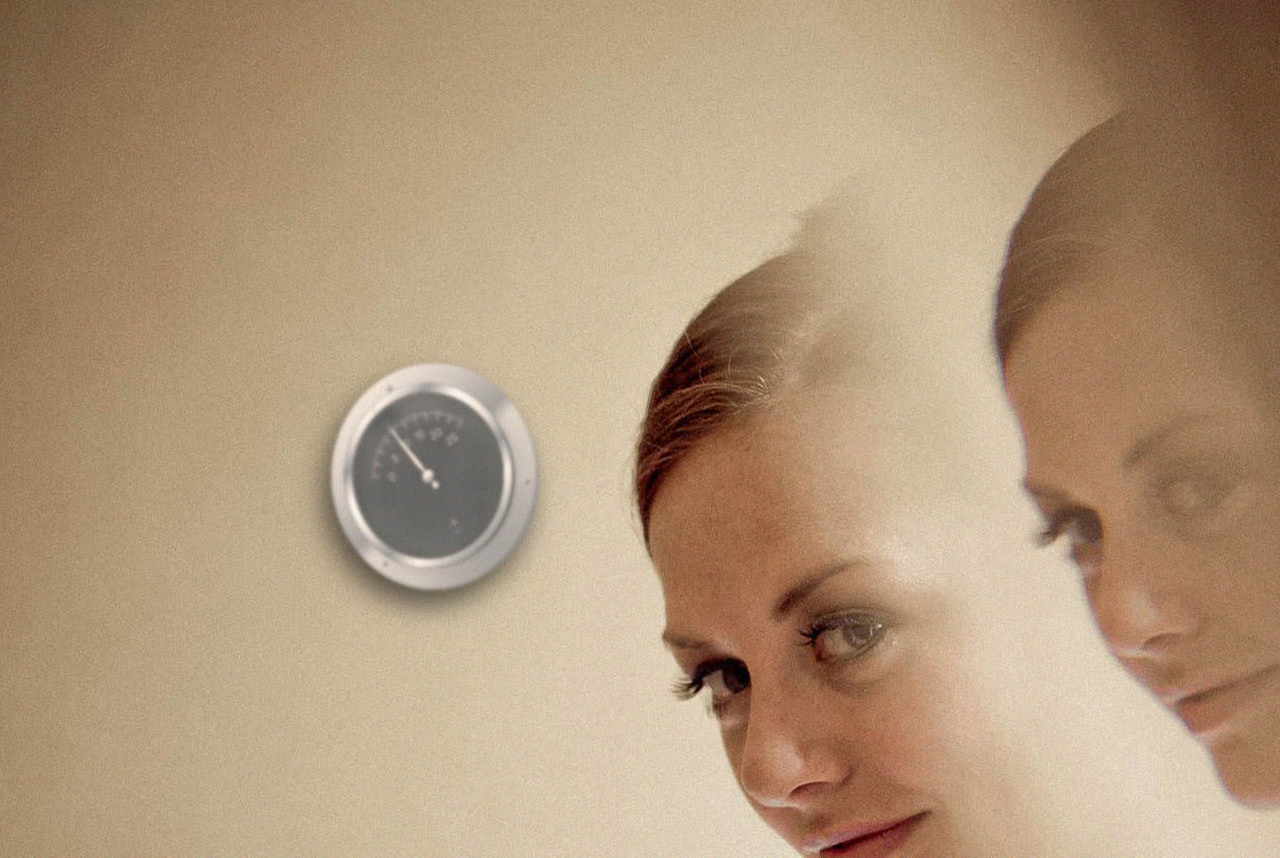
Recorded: 10 (A)
